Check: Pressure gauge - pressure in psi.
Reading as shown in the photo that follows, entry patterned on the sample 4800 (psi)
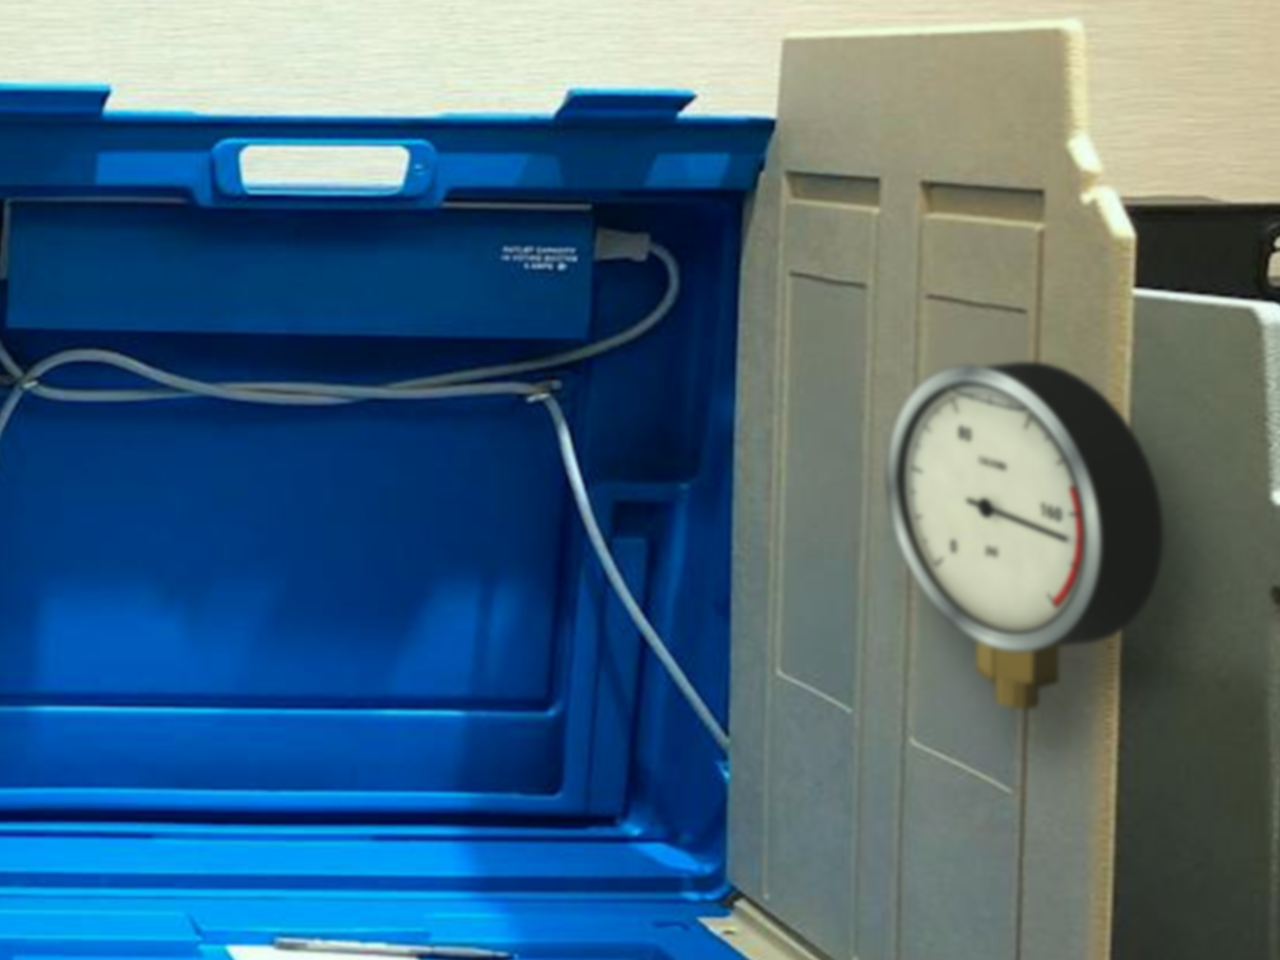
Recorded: 170 (psi)
